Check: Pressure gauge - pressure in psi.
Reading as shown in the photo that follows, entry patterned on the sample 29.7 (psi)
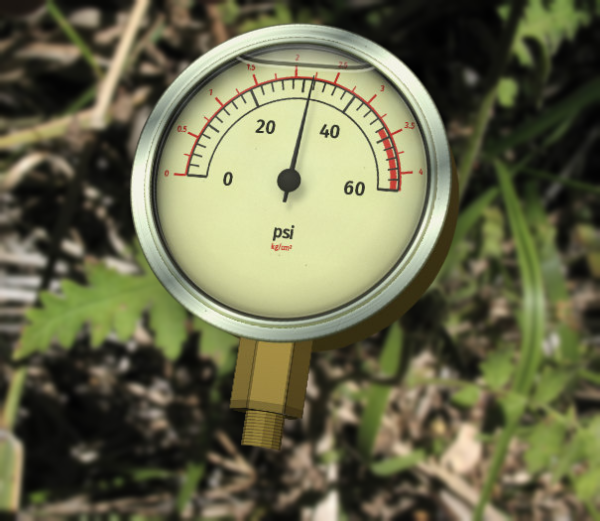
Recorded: 32 (psi)
